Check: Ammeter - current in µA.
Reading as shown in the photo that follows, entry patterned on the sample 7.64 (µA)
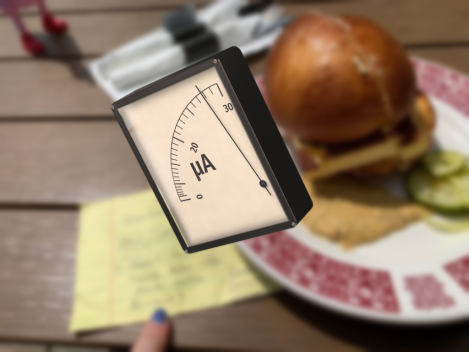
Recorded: 28 (µA)
